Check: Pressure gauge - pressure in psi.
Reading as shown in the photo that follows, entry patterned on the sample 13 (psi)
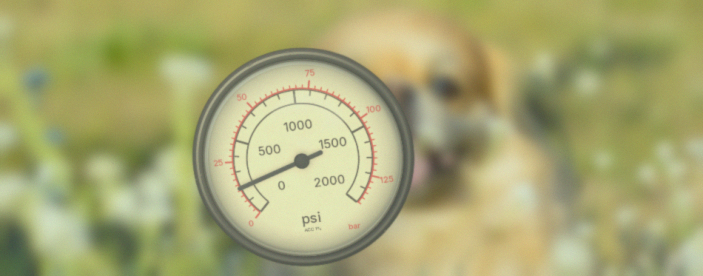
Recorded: 200 (psi)
